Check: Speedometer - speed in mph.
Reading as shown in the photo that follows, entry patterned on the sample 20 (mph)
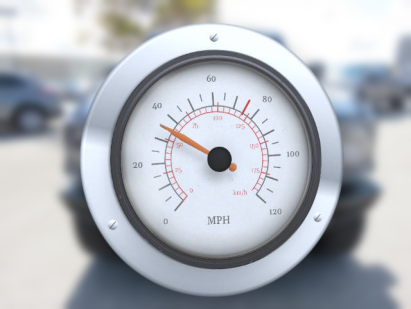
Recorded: 35 (mph)
